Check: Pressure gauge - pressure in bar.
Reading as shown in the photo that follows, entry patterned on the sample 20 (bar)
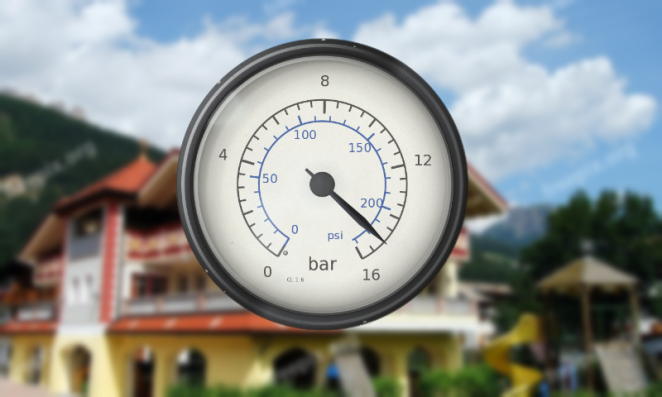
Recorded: 15 (bar)
